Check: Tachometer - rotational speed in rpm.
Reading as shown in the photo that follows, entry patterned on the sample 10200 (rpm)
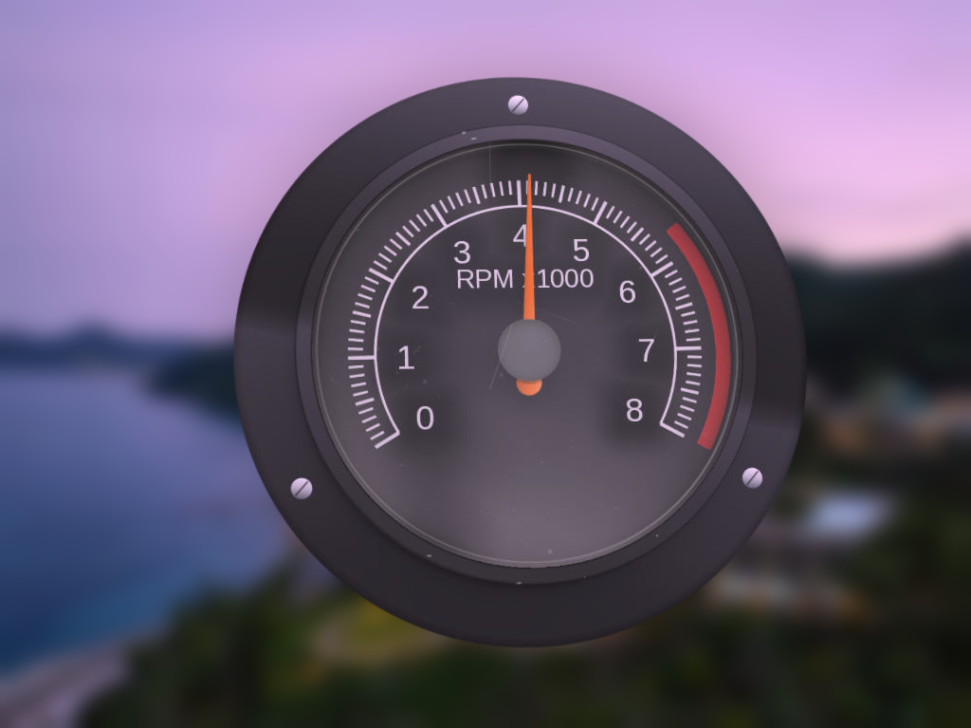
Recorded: 4100 (rpm)
